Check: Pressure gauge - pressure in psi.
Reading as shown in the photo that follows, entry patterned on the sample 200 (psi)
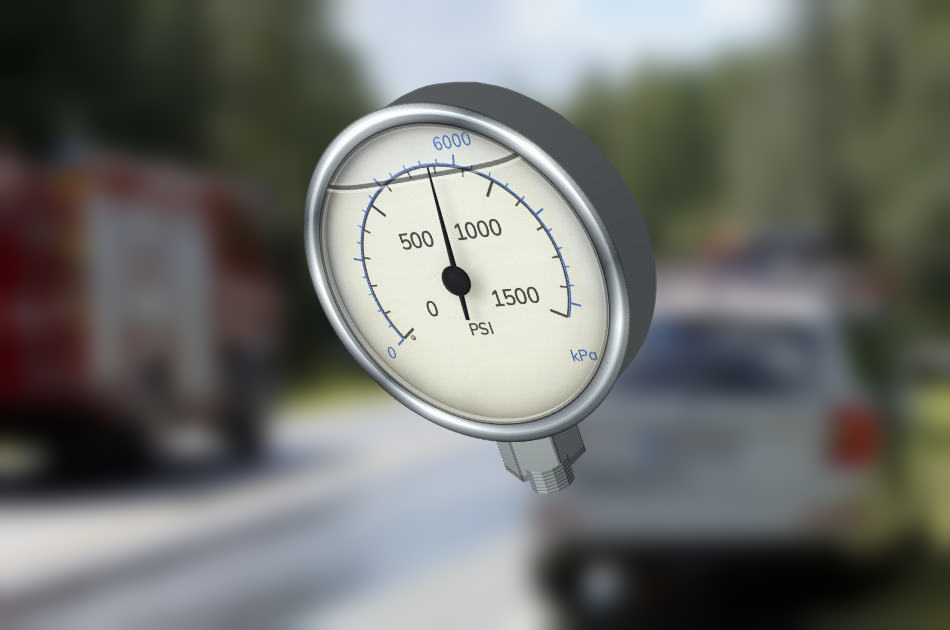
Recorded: 800 (psi)
